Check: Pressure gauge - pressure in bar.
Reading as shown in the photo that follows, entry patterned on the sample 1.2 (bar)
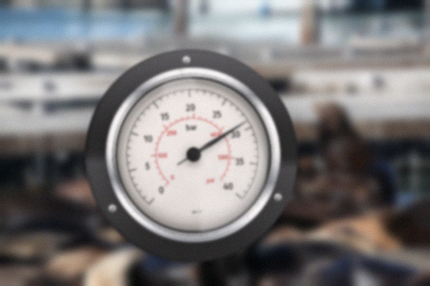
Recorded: 29 (bar)
